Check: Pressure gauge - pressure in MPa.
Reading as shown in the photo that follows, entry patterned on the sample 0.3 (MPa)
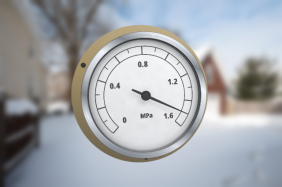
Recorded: 1.5 (MPa)
